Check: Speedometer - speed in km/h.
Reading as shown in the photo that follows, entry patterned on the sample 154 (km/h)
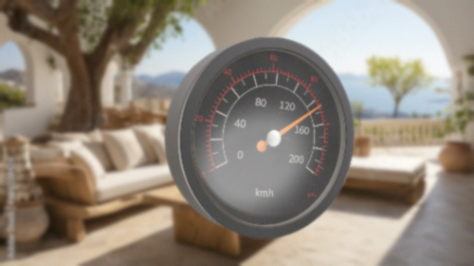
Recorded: 145 (km/h)
